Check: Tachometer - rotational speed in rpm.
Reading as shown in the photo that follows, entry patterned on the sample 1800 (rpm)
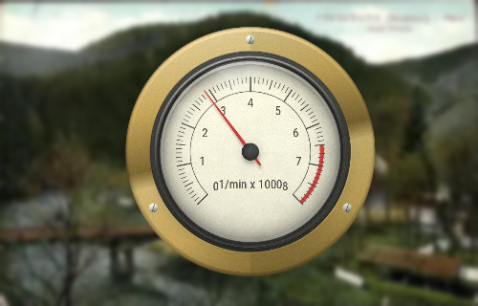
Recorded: 2900 (rpm)
